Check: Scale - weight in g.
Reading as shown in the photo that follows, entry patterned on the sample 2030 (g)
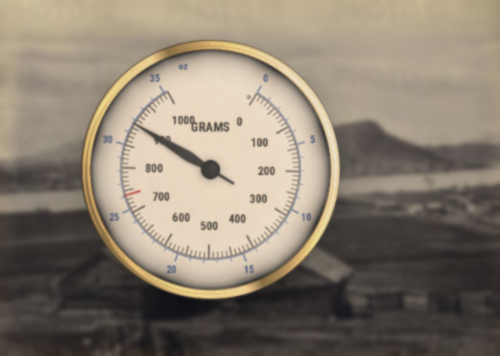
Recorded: 900 (g)
